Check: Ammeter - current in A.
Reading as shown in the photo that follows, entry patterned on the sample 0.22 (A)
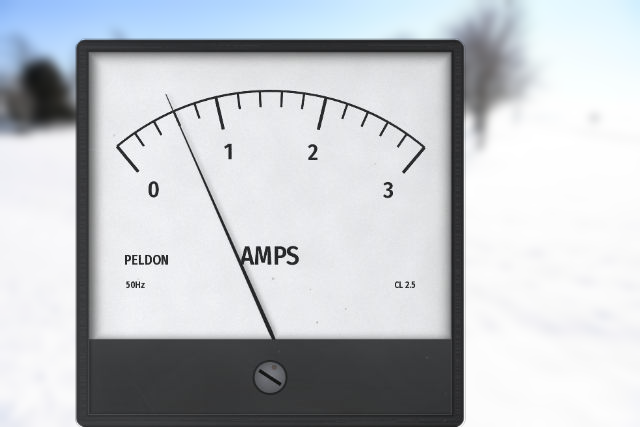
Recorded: 0.6 (A)
